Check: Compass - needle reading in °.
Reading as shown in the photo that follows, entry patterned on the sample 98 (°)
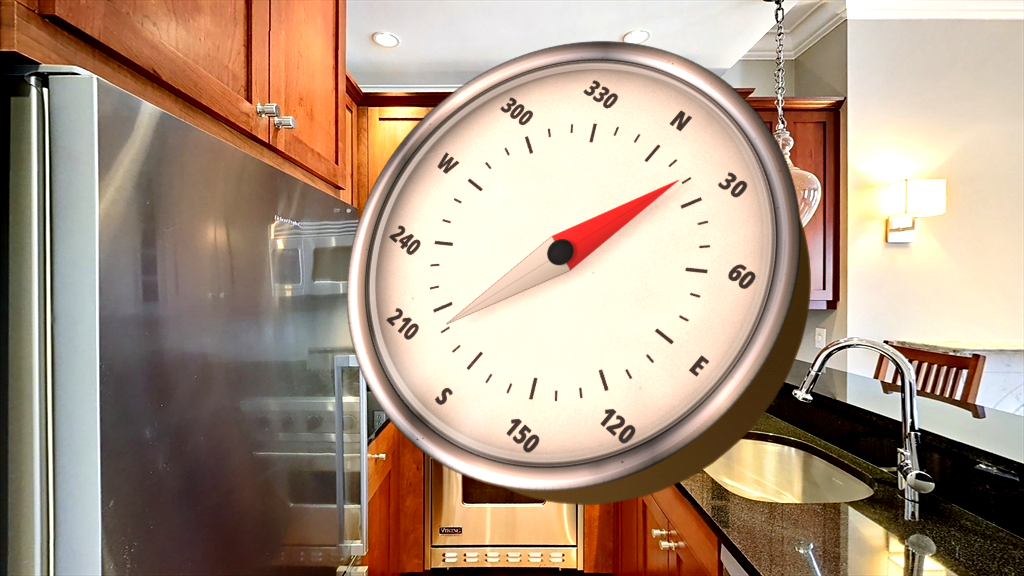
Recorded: 20 (°)
